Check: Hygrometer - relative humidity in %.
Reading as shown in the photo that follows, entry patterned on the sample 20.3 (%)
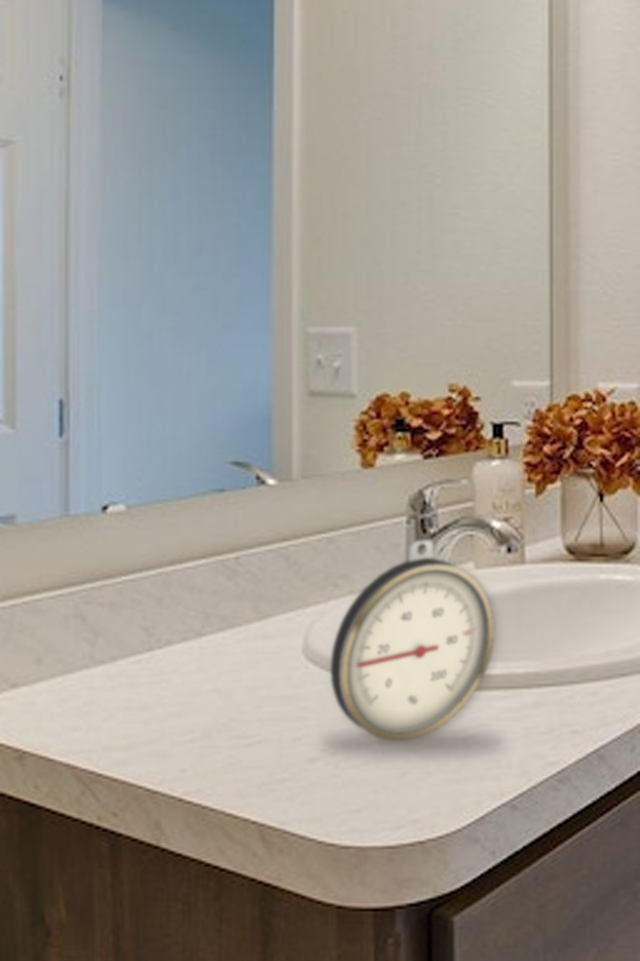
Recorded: 15 (%)
